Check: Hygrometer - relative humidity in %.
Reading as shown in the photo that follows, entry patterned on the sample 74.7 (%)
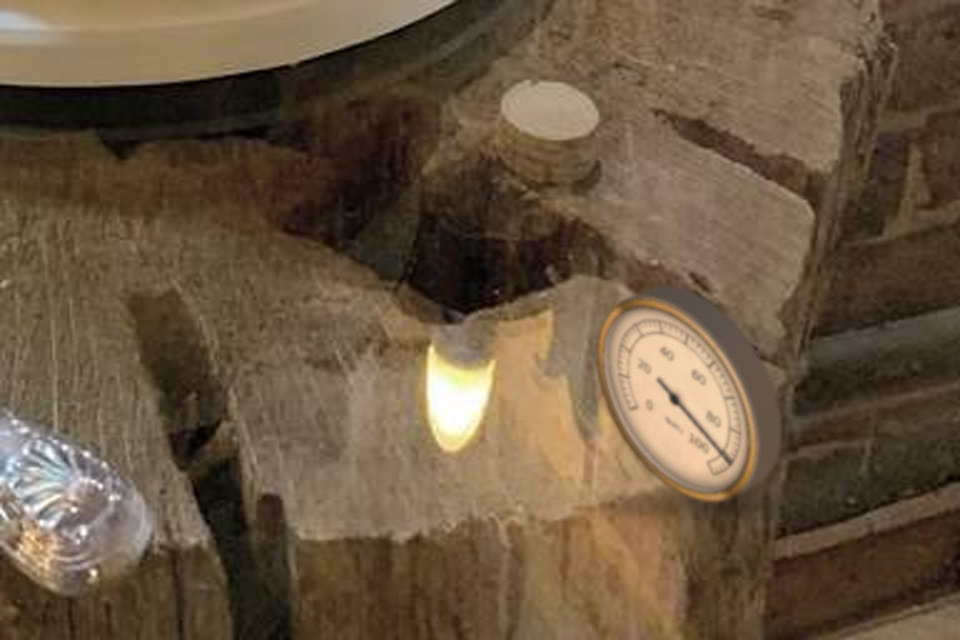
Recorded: 90 (%)
